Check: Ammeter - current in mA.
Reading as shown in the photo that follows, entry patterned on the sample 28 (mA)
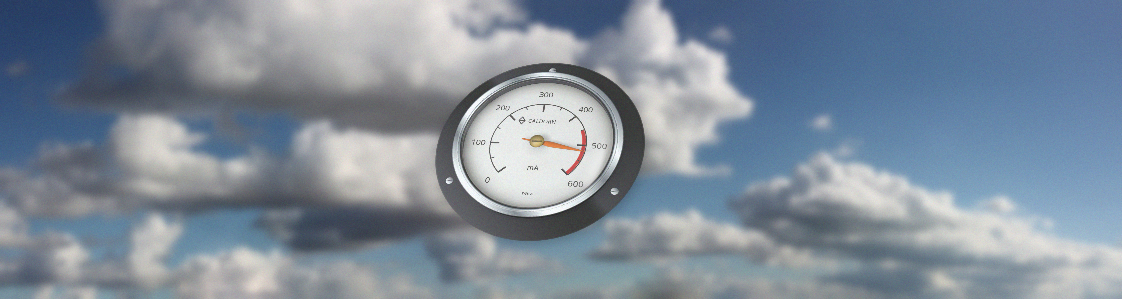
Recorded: 525 (mA)
